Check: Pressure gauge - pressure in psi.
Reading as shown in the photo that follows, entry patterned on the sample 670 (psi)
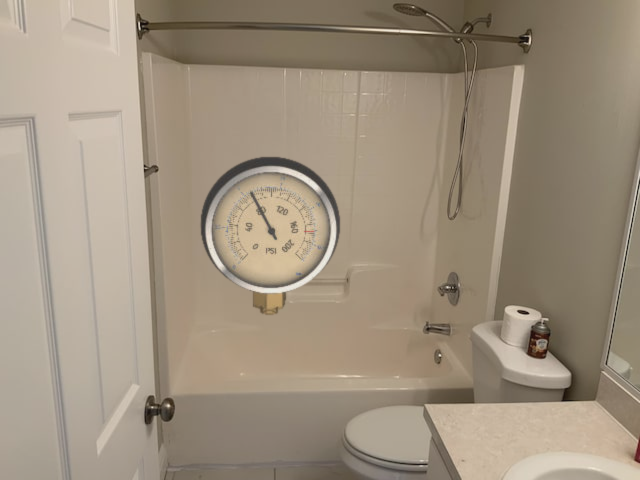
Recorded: 80 (psi)
